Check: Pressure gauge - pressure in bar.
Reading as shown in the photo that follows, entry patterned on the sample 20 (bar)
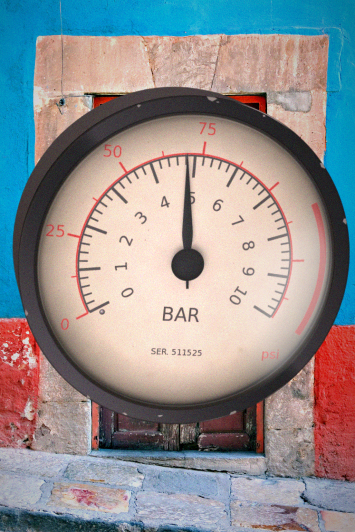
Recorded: 4.8 (bar)
